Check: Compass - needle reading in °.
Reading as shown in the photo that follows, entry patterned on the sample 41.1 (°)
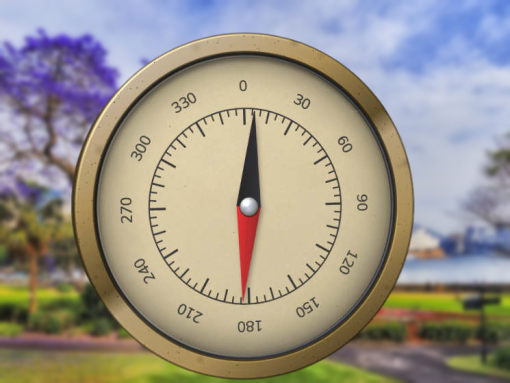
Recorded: 185 (°)
